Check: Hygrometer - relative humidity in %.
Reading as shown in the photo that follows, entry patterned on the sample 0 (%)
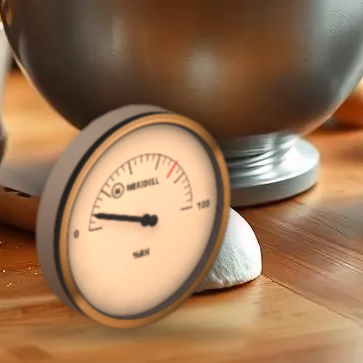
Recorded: 8 (%)
